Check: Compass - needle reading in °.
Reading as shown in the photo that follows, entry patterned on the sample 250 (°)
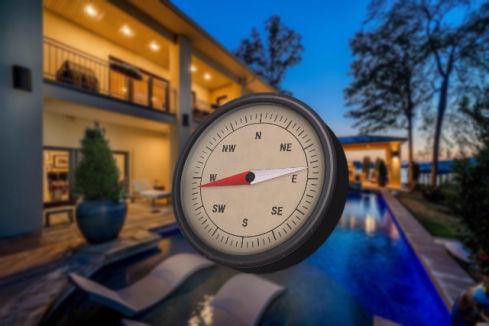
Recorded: 260 (°)
